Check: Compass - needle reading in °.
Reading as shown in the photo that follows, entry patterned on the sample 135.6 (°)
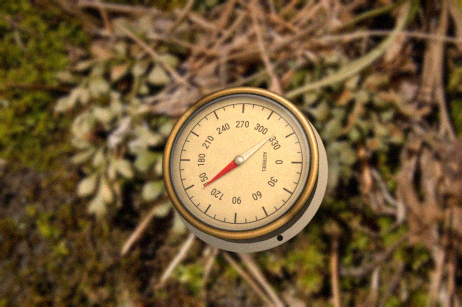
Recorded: 140 (°)
